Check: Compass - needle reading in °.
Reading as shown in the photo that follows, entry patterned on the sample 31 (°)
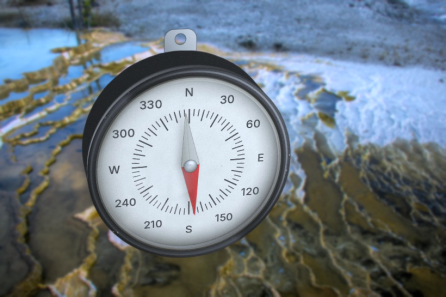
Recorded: 175 (°)
